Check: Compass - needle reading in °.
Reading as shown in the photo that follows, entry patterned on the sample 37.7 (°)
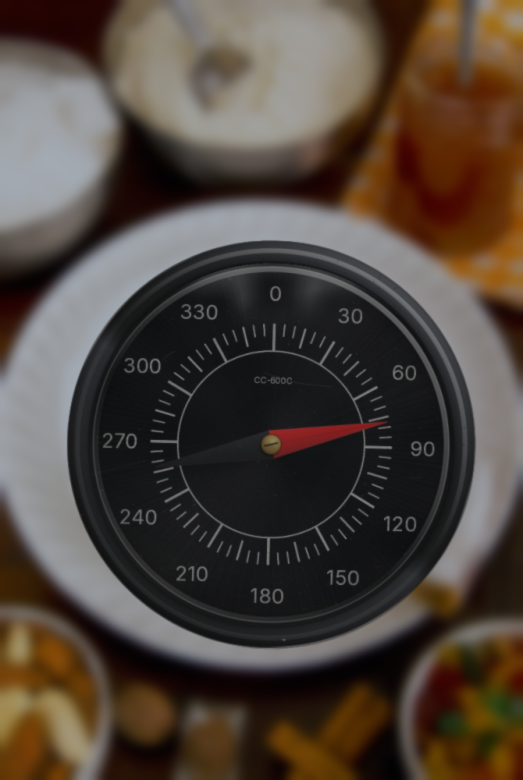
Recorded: 77.5 (°)
